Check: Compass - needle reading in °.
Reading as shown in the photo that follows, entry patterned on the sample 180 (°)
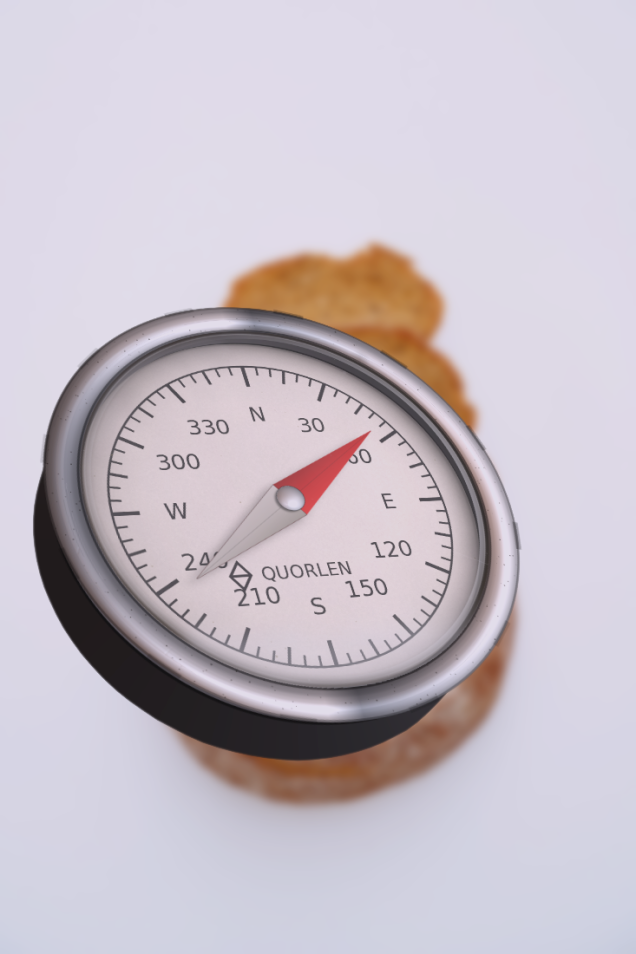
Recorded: 55 (°)
